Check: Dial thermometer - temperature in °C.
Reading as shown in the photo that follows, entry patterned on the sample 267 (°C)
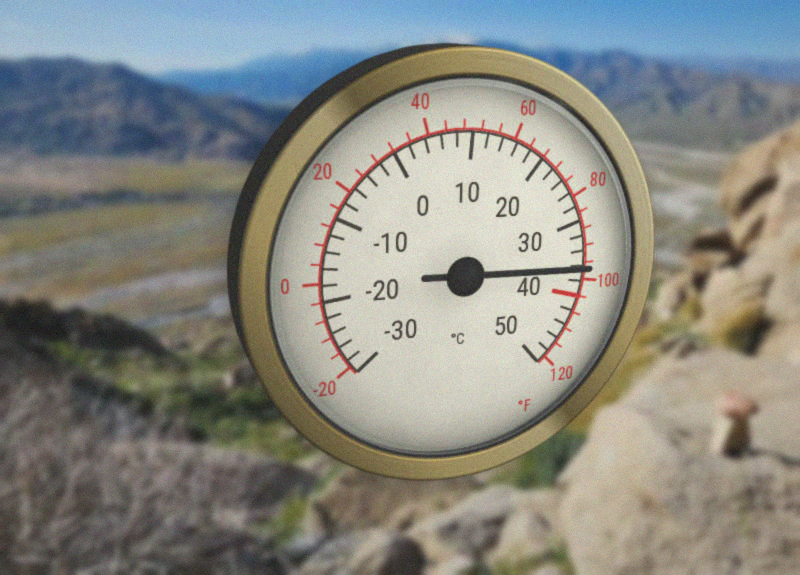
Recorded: 36 (°C)
